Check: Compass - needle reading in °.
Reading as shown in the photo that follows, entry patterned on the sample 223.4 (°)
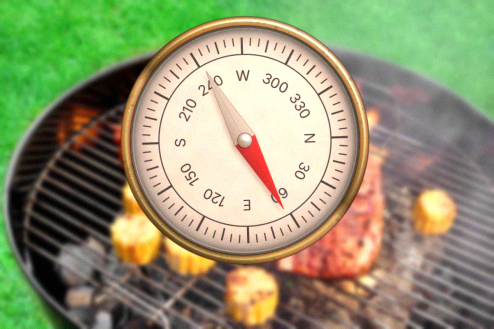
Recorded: 62.5 (°)
